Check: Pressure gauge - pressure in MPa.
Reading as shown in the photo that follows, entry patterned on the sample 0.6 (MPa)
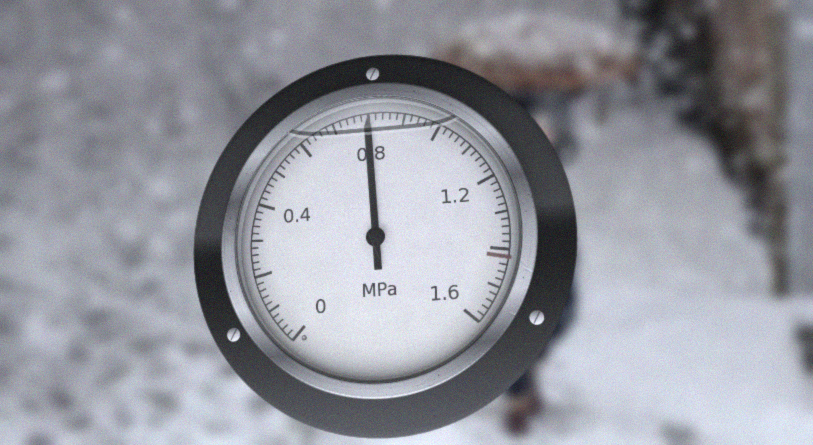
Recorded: 0.8 (MPa)
